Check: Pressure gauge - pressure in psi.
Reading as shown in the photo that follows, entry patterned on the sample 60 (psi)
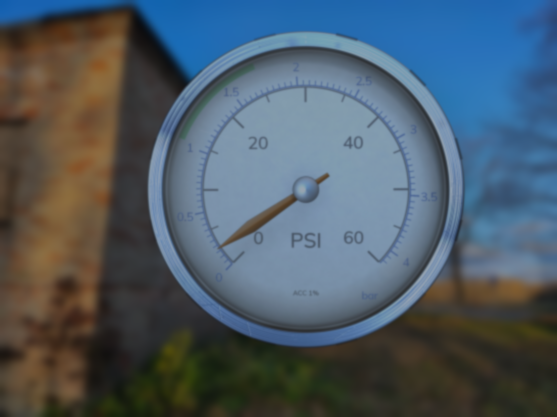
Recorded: 2.5 (psi)
